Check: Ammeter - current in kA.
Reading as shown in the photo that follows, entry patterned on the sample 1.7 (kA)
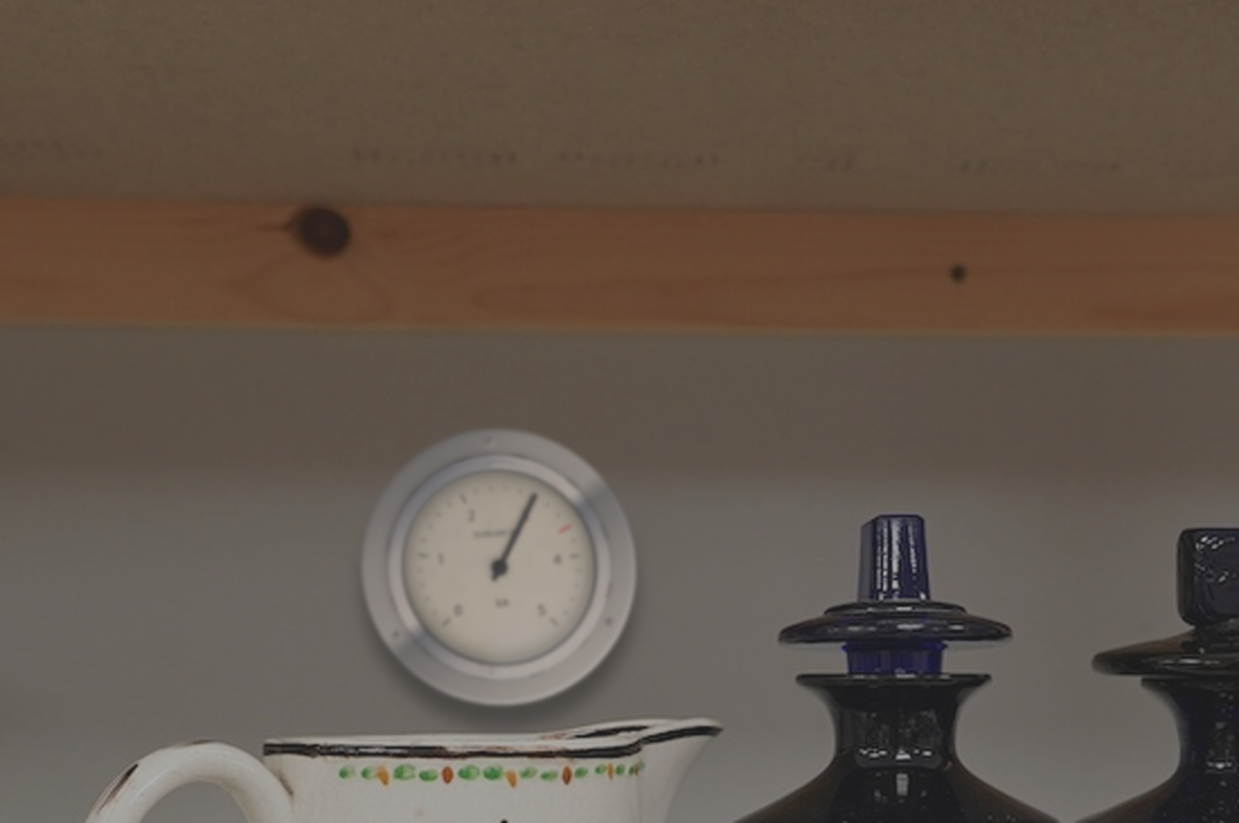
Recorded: 3 (kA)
